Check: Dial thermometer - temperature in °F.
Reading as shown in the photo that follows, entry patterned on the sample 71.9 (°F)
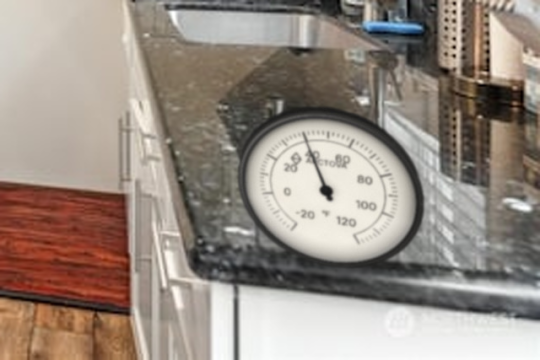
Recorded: 40 (°F)
